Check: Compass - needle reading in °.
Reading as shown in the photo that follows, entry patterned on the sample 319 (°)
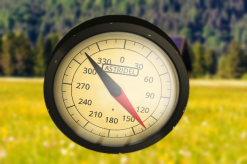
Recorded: 135 (°)
